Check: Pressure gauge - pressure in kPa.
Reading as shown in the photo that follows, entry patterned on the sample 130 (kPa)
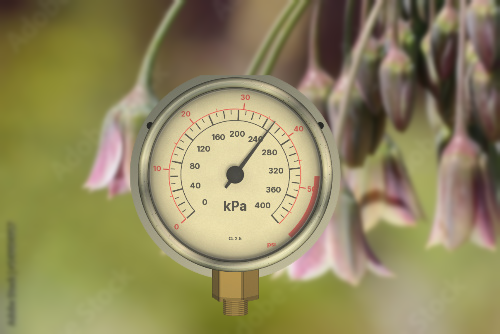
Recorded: 250 (kPa)
